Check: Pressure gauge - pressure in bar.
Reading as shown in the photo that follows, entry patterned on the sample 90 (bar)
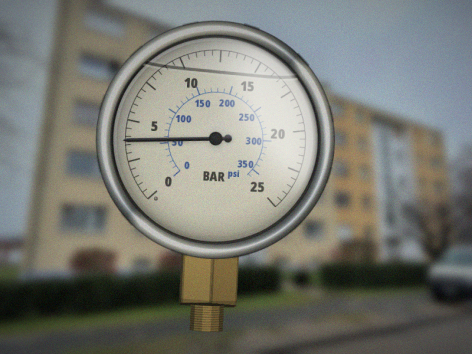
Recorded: 3.75 (bar)
